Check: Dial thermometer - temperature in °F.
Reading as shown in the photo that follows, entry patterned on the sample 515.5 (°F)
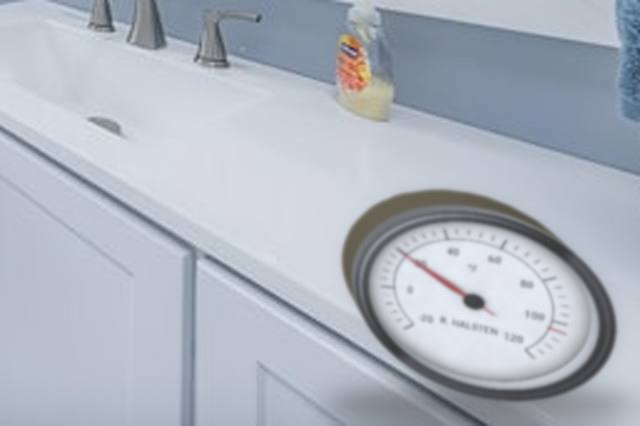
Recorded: 20 (°F)
